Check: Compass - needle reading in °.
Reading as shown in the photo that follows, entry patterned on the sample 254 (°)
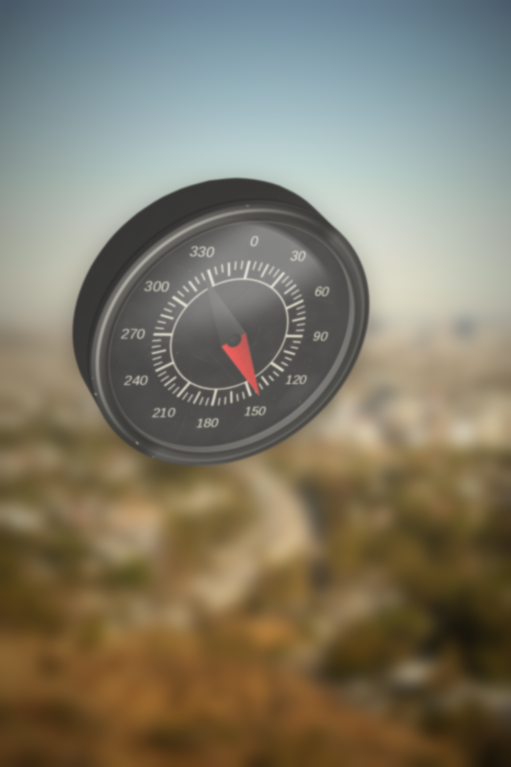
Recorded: 145 (°)
